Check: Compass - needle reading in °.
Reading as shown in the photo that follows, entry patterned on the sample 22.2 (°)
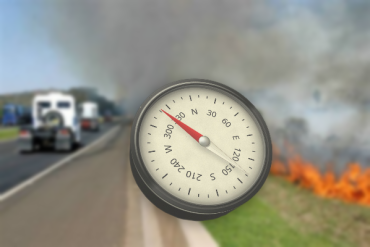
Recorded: 320 (°)
